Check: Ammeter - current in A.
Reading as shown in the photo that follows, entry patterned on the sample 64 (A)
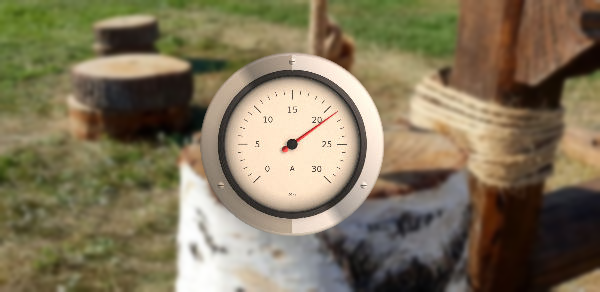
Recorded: 21 (A)
